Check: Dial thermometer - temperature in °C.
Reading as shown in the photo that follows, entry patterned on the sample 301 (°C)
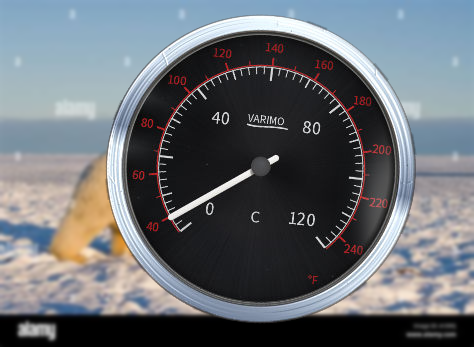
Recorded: 4 (°C)
